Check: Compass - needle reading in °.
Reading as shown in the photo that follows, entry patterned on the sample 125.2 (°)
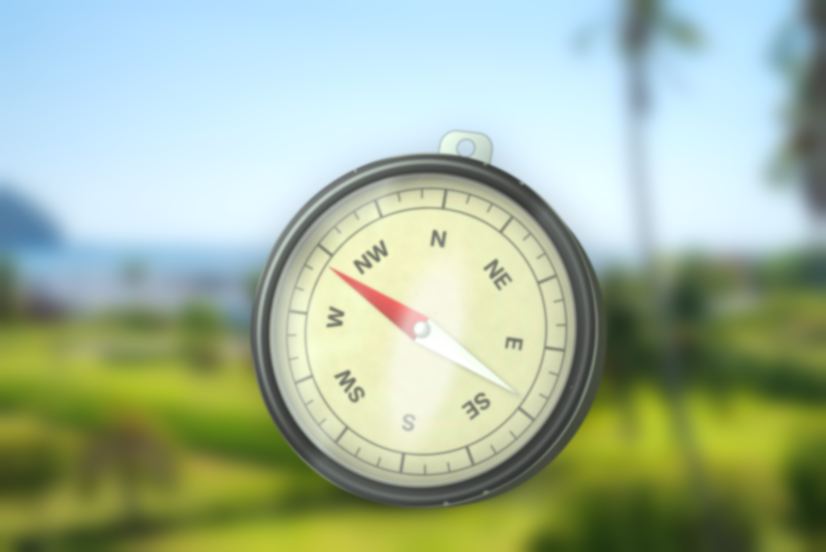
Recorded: 295 (°)
